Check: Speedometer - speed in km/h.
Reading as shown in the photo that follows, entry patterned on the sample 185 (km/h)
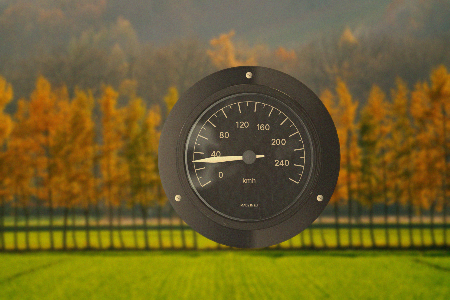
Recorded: 30 (km/h)
